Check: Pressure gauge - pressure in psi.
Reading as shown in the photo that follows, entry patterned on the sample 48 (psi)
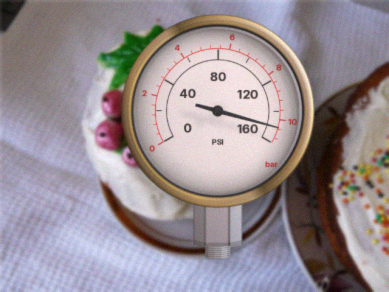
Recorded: 150 (psi)
